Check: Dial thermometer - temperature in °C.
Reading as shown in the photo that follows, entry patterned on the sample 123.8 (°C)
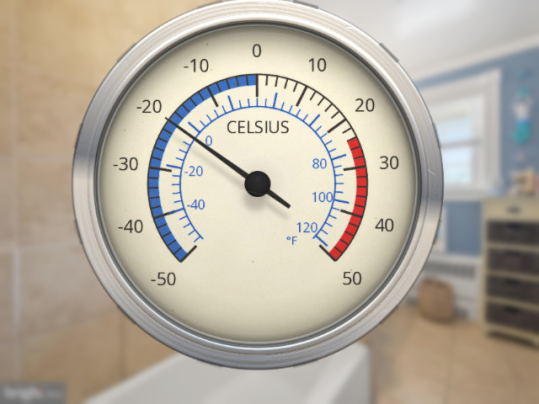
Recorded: -20 (°C)
